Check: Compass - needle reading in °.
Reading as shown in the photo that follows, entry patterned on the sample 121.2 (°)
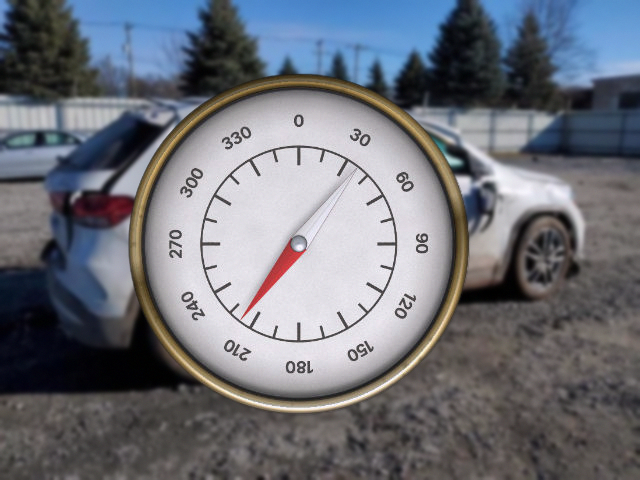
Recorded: 217.5 (°)
